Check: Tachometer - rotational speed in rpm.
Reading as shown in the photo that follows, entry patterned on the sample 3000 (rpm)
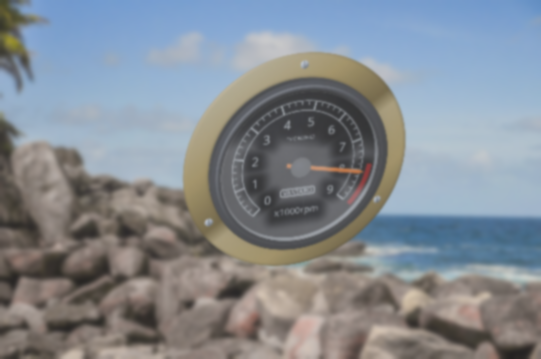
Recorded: 8000 (rpm)
